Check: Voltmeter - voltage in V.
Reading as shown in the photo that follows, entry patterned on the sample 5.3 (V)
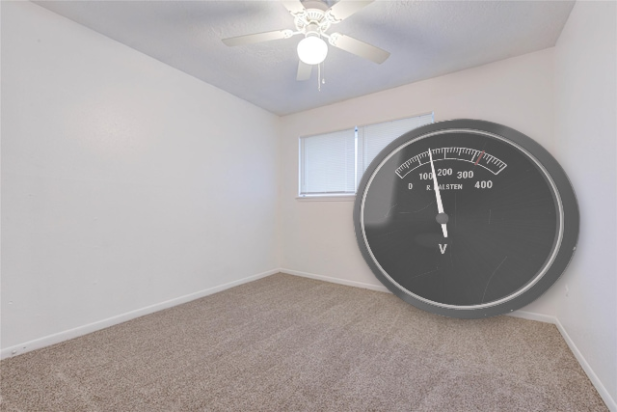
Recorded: 150 (V)
